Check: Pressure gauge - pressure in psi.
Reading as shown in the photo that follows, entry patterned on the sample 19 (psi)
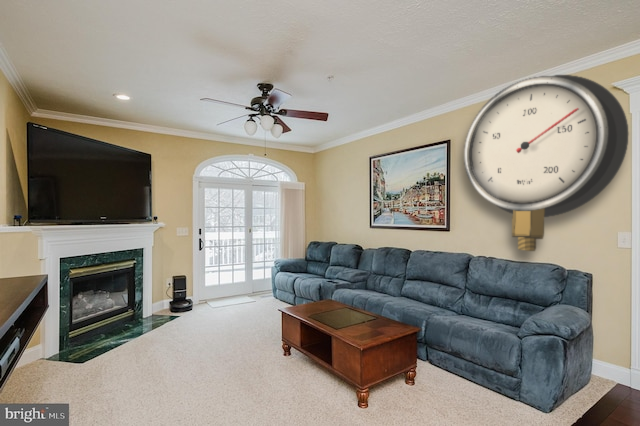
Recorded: 140 (psi)
